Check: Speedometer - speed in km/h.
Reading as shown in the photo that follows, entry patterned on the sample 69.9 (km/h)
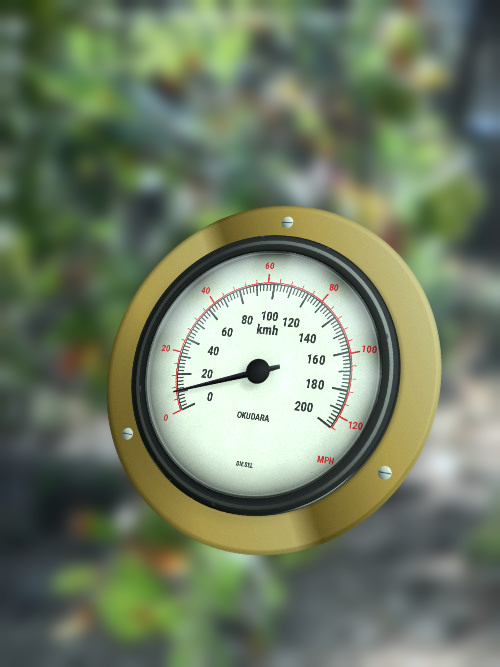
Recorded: 10 (km/h)
